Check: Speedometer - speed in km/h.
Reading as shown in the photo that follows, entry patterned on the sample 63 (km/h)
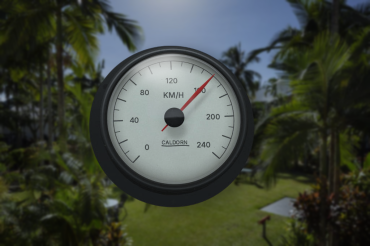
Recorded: 160 (km/h)
